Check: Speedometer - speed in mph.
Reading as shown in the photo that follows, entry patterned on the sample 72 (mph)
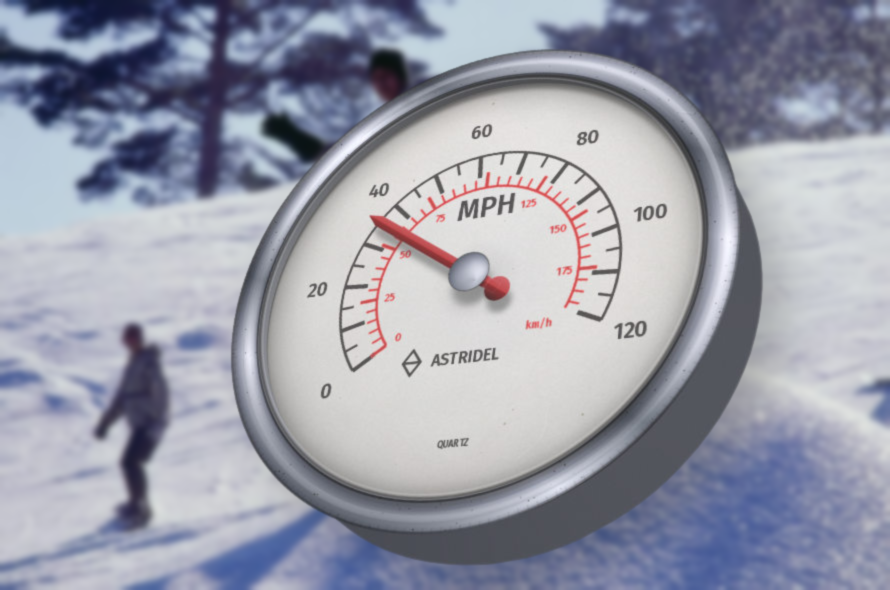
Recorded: 35 (mph)
